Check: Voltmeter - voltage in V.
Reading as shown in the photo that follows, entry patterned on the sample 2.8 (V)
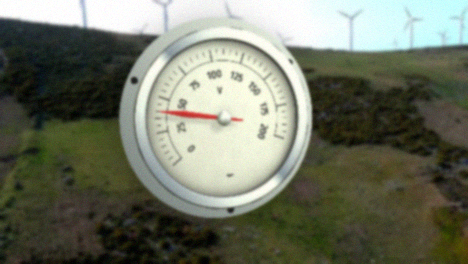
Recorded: 40 (V)
